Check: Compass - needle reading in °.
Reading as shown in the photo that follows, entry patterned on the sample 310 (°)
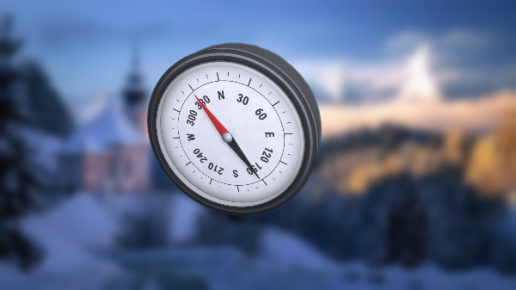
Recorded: 330 (°)
